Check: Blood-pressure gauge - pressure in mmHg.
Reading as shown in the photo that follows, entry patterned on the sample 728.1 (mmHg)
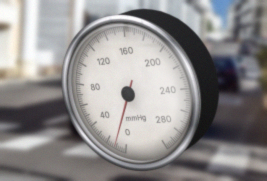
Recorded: 10 (mmHg)
